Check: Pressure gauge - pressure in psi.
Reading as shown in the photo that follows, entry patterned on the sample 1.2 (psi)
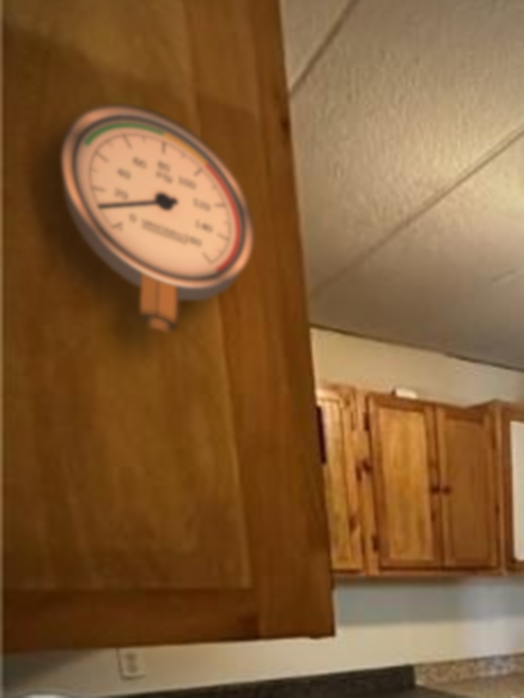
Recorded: 10 (psi)
